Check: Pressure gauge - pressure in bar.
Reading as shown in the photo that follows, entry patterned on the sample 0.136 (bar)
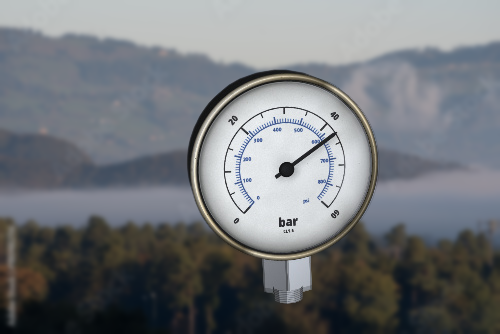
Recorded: 42.5 (bar)
